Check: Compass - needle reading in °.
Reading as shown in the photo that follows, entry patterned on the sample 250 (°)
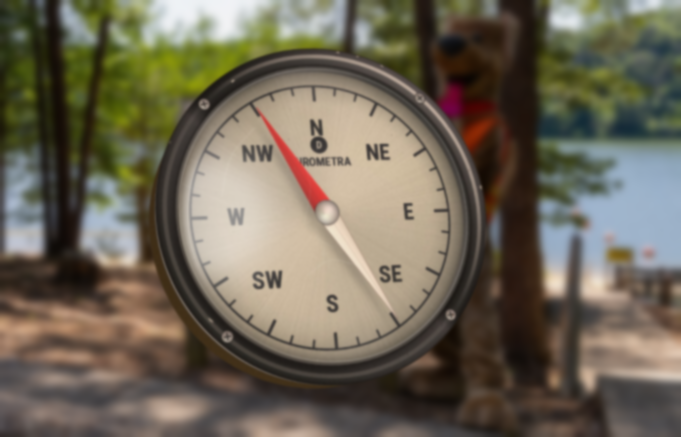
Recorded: 330 (°)
